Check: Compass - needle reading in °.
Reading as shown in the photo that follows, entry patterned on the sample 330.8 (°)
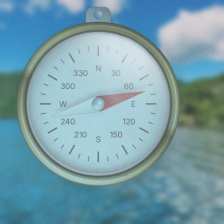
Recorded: 75 (°)
